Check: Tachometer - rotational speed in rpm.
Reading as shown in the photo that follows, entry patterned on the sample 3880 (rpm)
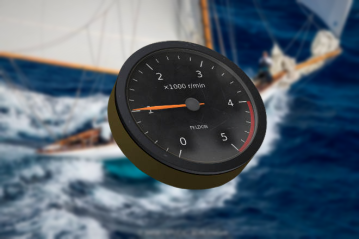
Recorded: 1000 (rpm)
